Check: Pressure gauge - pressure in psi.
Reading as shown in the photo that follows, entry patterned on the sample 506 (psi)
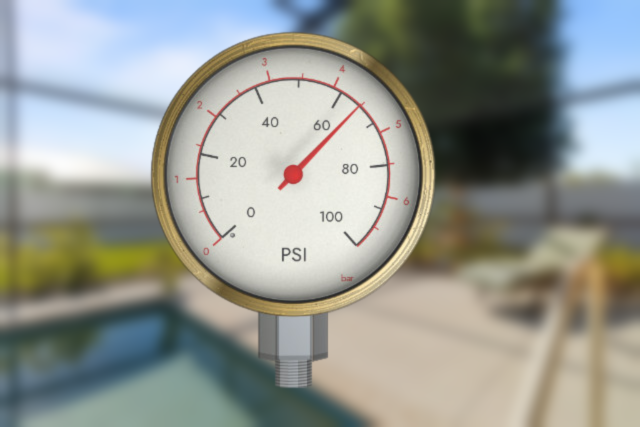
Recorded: 65 (psi)
